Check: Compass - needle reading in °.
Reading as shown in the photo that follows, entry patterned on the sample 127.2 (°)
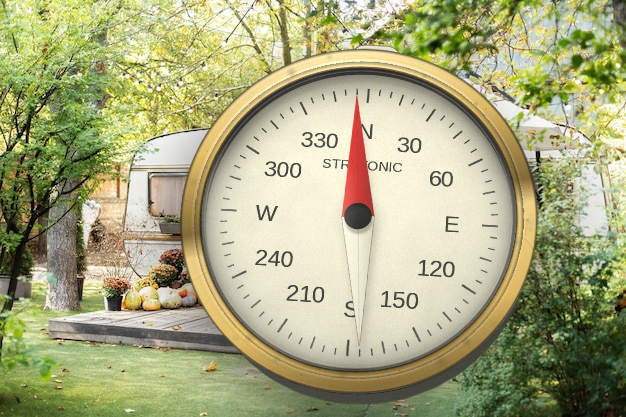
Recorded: 355 (°)
